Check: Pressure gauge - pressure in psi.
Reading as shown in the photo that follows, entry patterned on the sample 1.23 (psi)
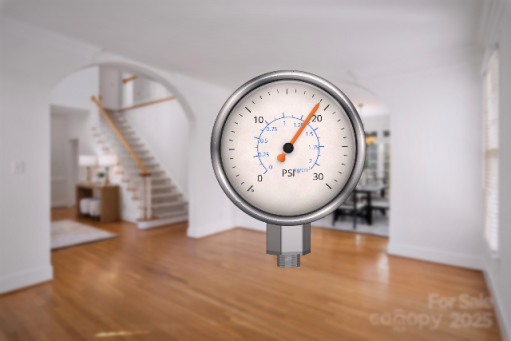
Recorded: 19 (psi)
